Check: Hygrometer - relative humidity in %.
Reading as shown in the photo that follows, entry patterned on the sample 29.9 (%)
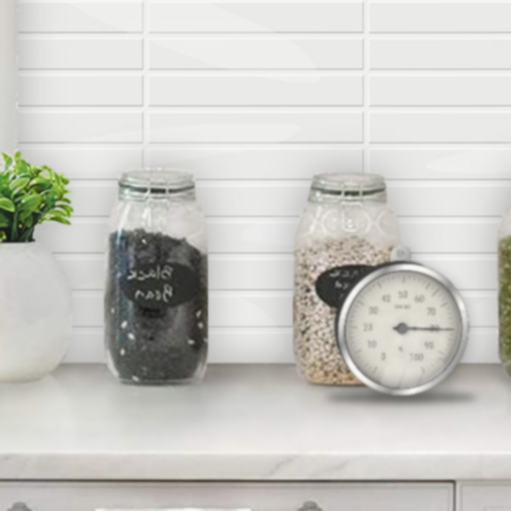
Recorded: 80 (%)
